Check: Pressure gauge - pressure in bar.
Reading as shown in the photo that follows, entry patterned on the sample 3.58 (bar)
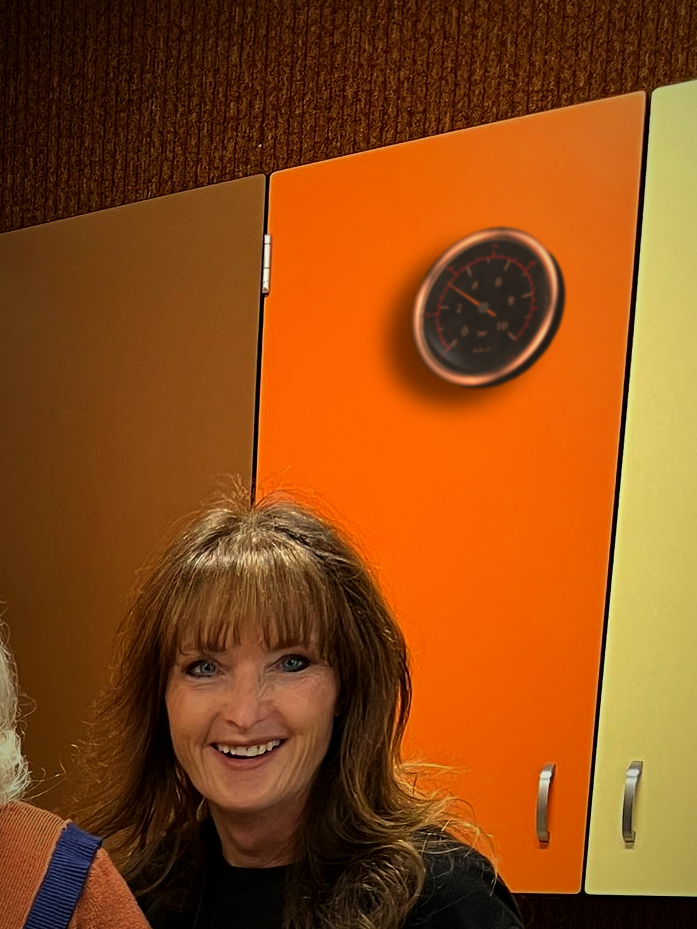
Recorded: 3 (bar)
